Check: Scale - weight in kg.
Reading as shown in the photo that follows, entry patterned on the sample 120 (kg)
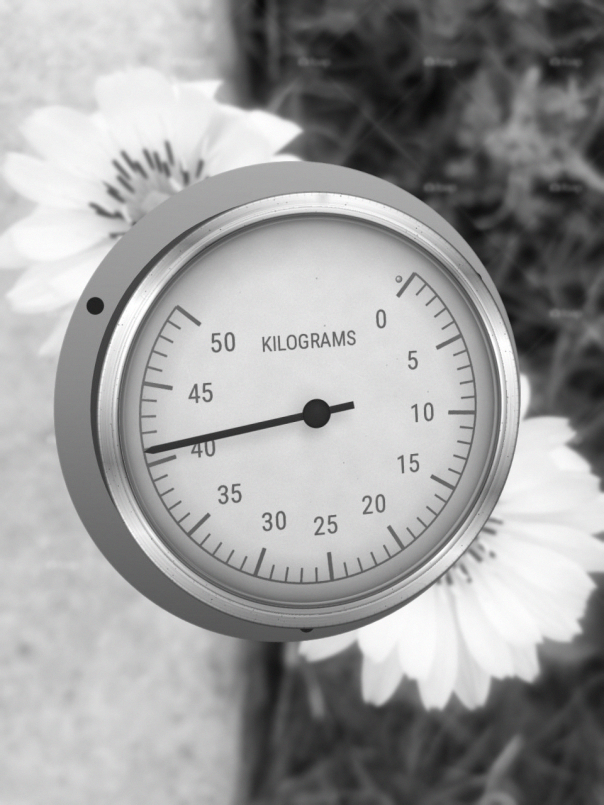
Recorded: 41 (kg)
